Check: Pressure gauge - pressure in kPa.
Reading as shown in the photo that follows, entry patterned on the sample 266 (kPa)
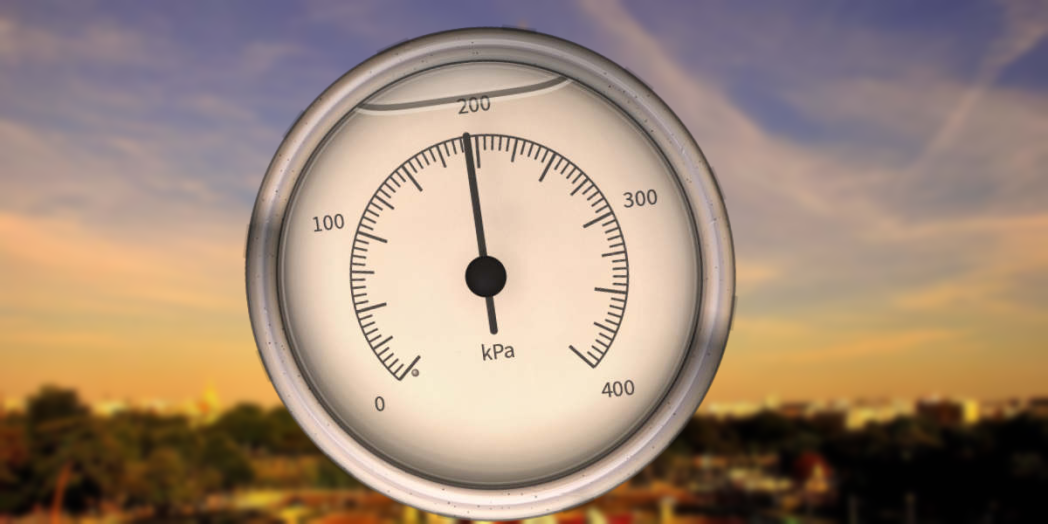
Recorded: 195 (kPa)
